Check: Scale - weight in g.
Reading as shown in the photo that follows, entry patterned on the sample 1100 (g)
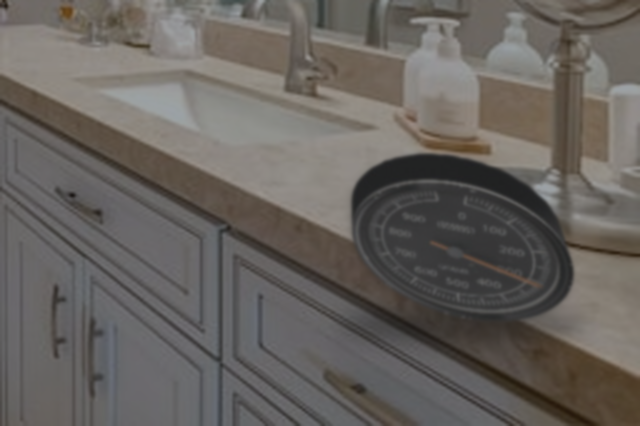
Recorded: 300 (g)
